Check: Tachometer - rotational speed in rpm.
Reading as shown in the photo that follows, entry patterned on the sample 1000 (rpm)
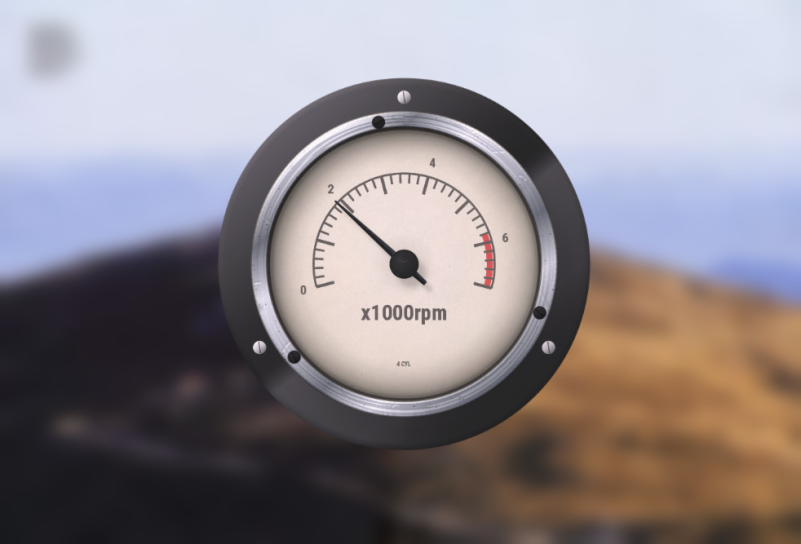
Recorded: 1900 (rpm)
